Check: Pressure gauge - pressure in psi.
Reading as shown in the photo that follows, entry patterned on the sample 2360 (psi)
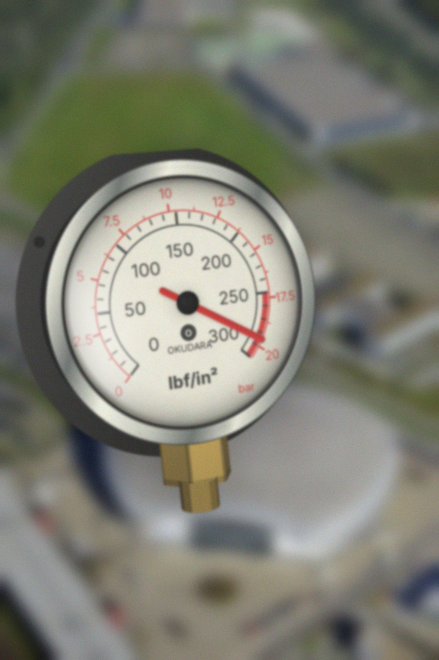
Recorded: 285 (psi)
